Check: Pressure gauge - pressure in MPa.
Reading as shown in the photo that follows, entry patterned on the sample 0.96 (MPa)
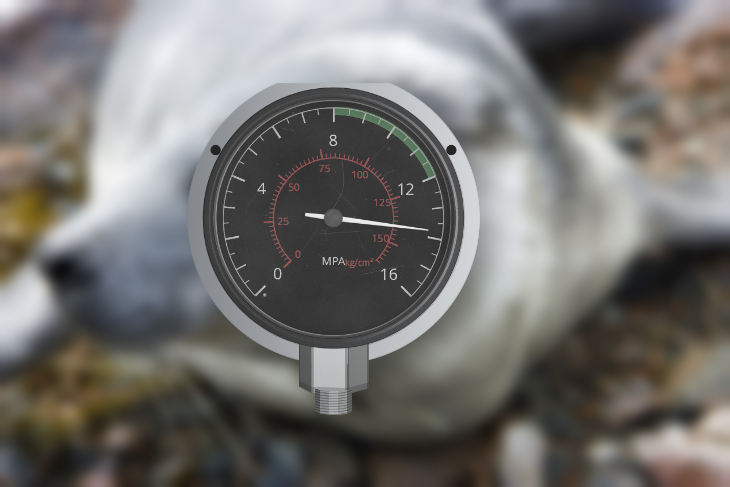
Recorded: 13.75 (MPa)
